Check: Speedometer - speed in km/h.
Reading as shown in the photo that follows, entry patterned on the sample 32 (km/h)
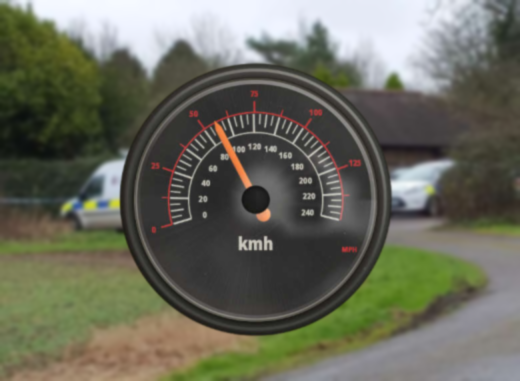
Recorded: 90 (km/h)
